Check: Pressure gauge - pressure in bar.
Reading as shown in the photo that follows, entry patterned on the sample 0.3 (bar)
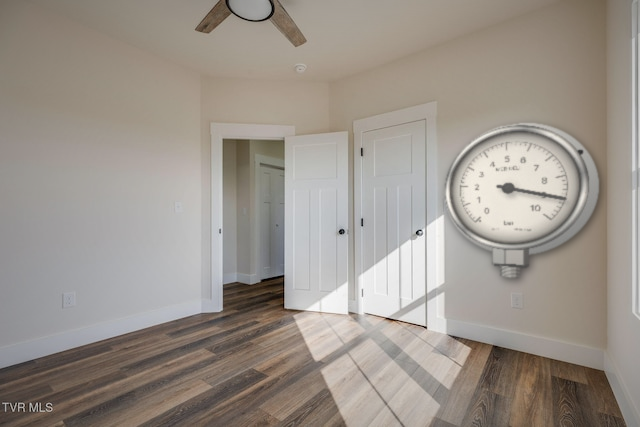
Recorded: 9 (bar)
